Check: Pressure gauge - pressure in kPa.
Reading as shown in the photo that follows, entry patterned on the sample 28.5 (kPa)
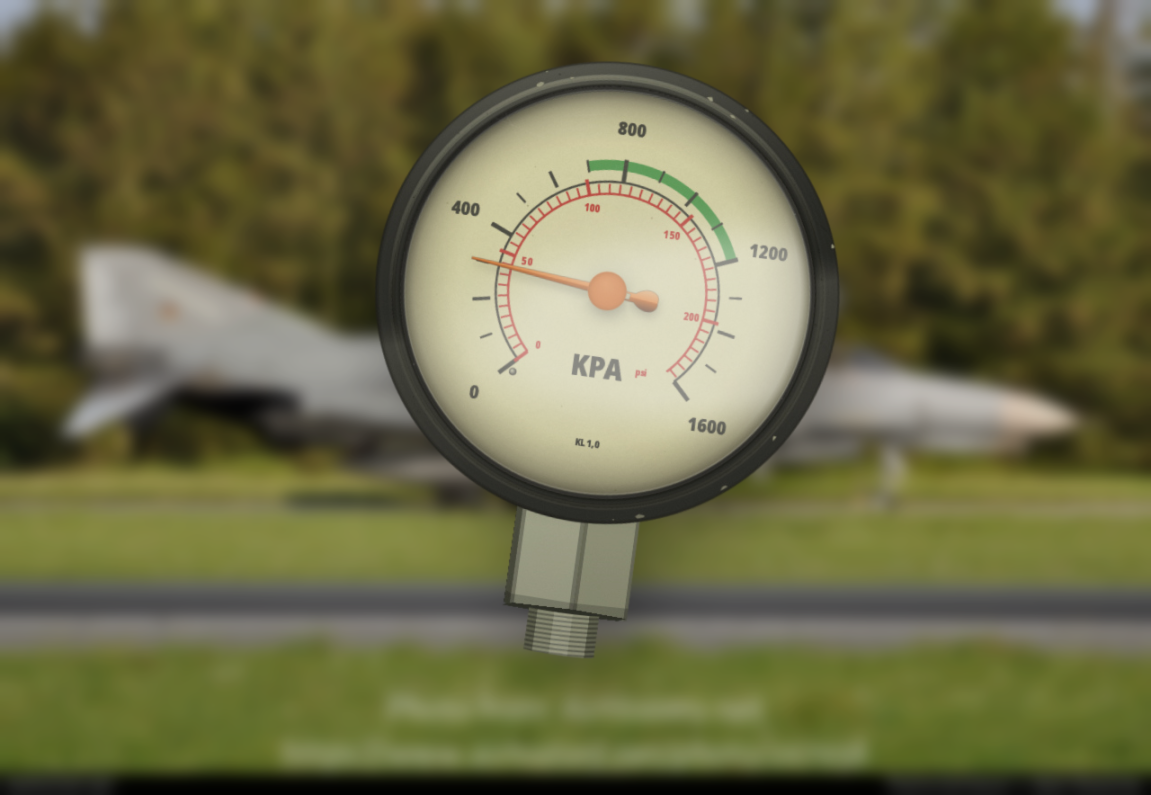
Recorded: 300 (kPa)
